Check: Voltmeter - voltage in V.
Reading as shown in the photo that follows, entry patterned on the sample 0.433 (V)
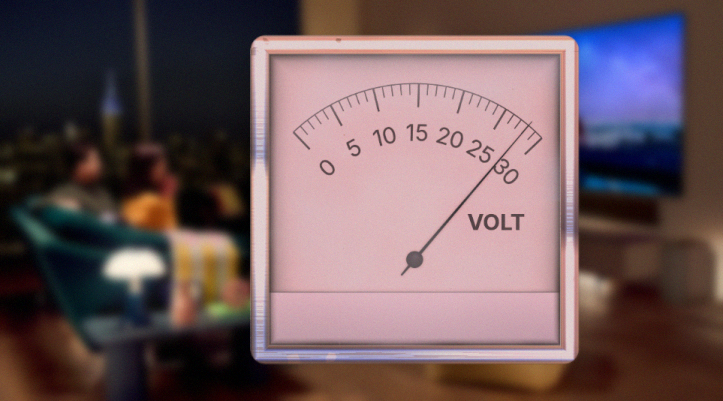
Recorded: 28 (V)
